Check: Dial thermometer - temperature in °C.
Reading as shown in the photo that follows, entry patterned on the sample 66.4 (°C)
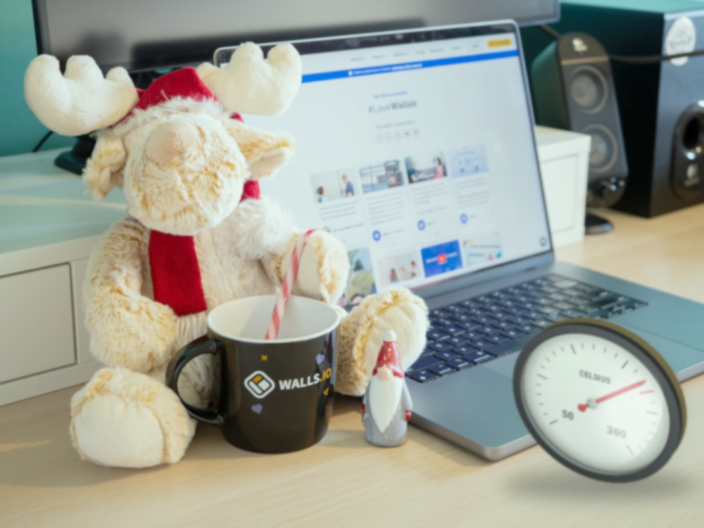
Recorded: 220 (°C)
